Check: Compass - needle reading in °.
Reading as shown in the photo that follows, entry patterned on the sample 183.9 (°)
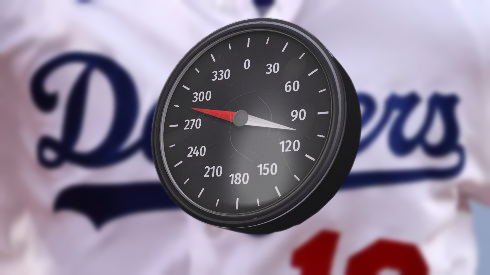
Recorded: 285 (°)
